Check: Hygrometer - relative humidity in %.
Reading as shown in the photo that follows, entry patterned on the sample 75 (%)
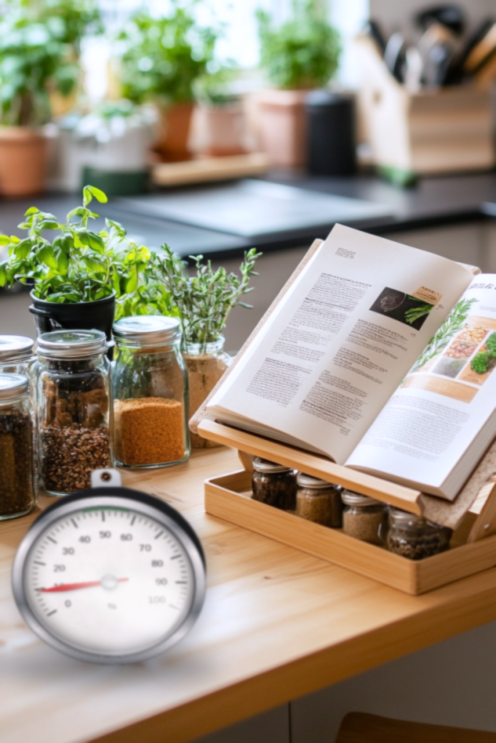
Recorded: 10 (%)
